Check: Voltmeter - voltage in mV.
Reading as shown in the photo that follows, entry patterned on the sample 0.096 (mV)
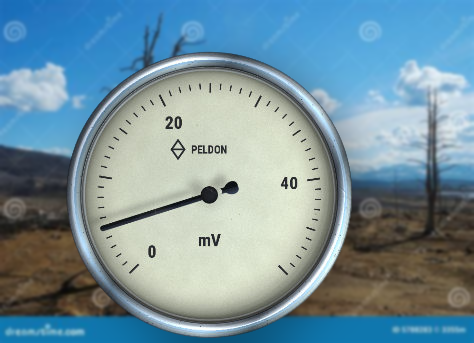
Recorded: 5 (mV)
